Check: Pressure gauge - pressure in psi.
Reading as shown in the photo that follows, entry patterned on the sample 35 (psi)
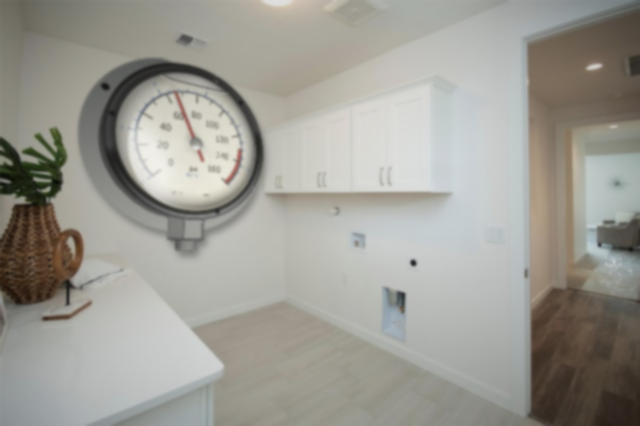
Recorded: 65 (psi)
